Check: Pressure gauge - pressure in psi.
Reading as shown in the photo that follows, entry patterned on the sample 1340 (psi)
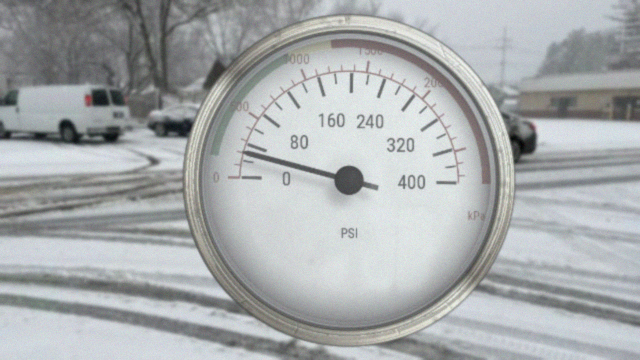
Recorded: 30 (psi)
